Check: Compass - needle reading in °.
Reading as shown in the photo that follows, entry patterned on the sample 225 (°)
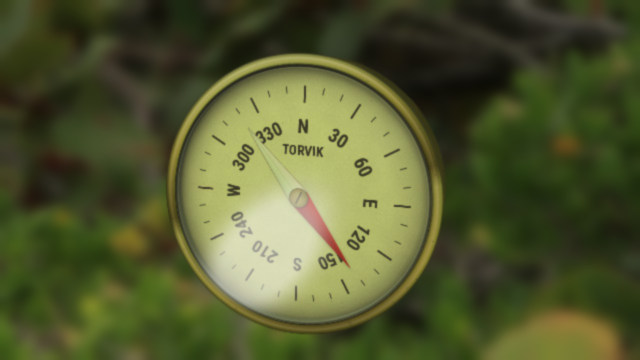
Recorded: 140 (°)
